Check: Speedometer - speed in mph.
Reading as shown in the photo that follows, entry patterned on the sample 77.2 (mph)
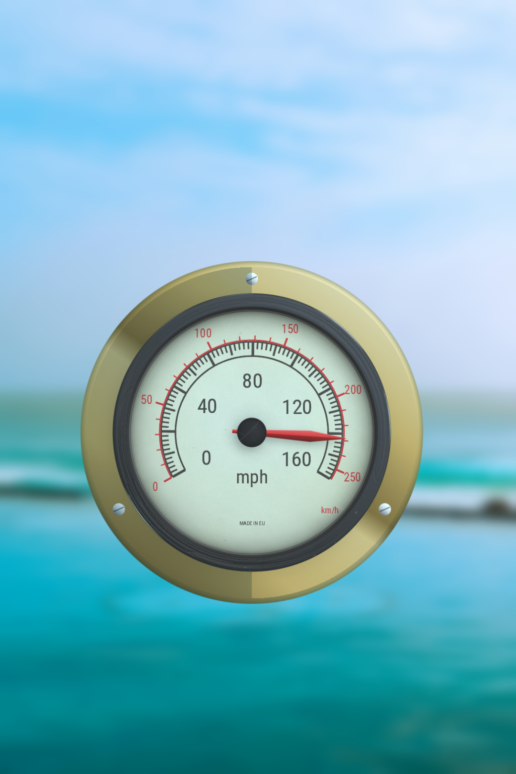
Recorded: 142 (mph)
